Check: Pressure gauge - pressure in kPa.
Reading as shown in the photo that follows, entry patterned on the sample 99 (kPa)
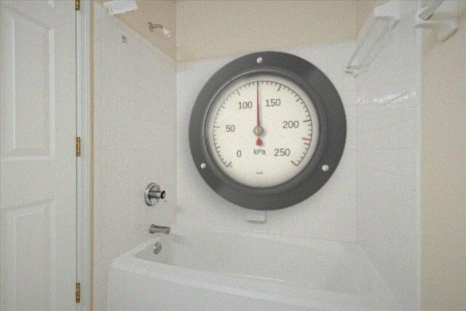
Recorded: 125 (kPa)
